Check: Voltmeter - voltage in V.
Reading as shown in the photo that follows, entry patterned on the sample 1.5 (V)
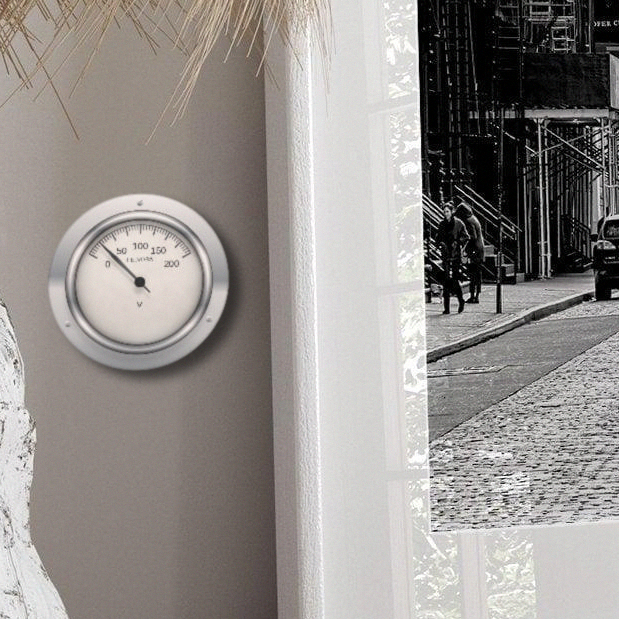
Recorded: 25 (V)
